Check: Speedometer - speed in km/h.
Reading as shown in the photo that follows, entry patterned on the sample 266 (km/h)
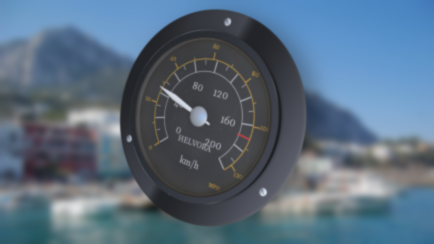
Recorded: 45 (km/h)
